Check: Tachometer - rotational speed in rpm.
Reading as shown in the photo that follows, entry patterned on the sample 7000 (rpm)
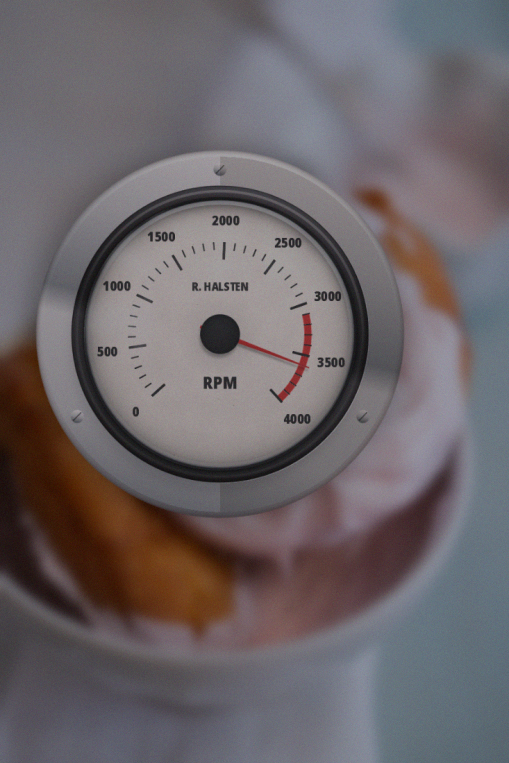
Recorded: 3600 (rpm)
